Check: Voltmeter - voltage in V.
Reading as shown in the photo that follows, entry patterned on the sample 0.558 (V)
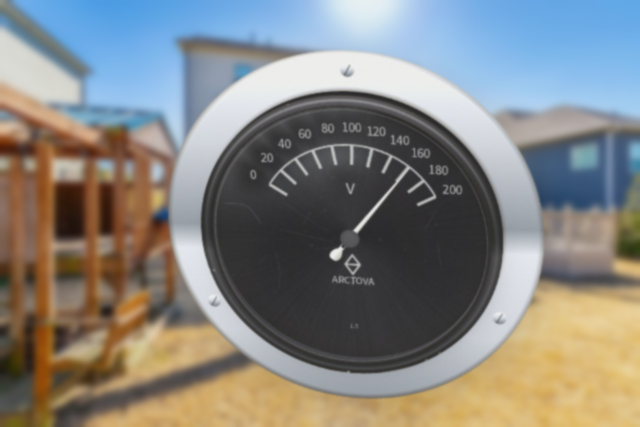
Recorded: 160 (V)
